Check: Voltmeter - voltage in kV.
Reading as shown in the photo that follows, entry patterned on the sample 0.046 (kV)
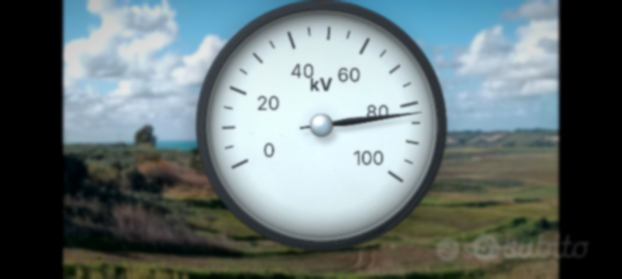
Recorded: 82.5 (kV)
